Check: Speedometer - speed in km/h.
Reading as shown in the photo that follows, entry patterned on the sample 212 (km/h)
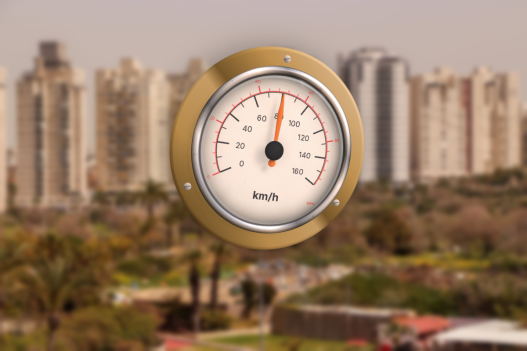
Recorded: 80 (km/h)
